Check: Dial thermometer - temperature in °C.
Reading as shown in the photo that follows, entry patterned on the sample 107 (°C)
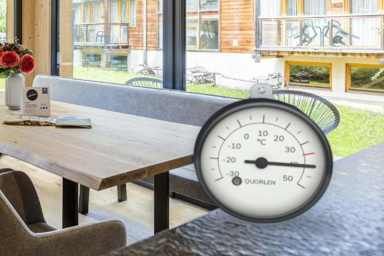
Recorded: 40 (°C)
